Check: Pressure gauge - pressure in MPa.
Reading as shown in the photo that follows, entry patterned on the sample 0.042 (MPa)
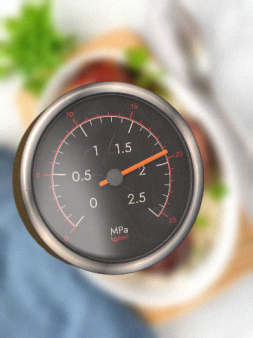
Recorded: 1.9 (MPa)
